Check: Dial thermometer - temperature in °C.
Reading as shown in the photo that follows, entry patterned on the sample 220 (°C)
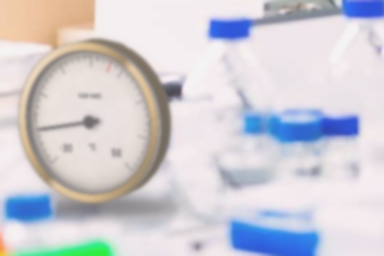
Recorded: -20 (°C)
